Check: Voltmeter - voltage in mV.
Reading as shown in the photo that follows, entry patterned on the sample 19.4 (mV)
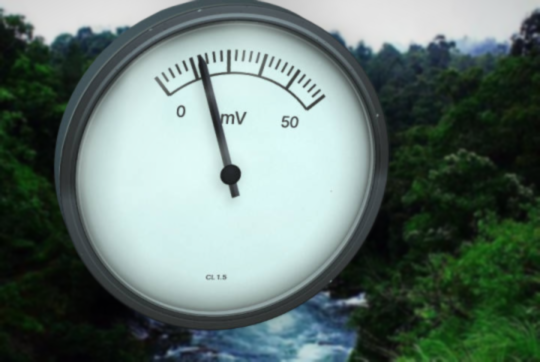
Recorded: 12 (mV)
